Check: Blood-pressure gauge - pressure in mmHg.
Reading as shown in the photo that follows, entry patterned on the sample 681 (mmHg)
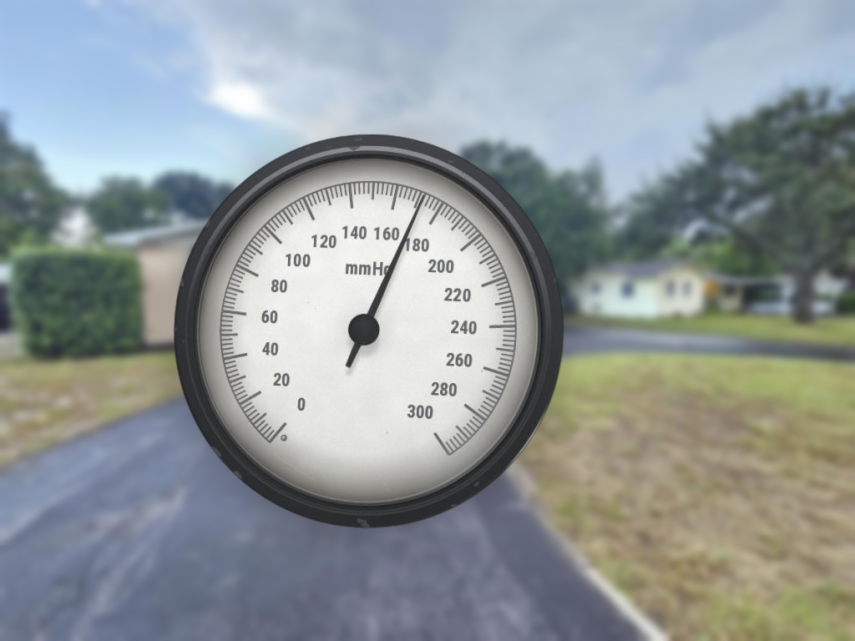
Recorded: 172 (mmHg)
